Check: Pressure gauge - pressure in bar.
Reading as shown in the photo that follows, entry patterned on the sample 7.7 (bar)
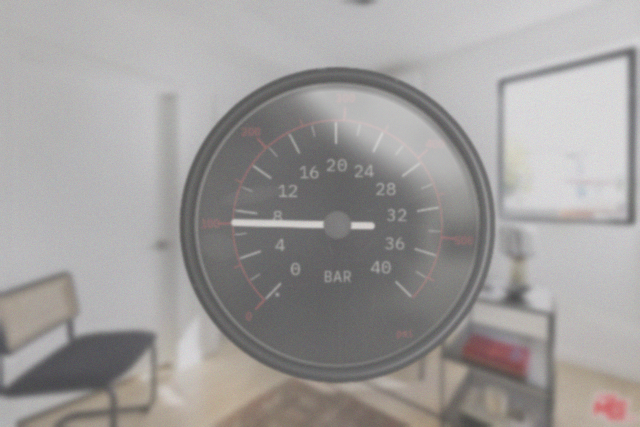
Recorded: 7 (bar)
